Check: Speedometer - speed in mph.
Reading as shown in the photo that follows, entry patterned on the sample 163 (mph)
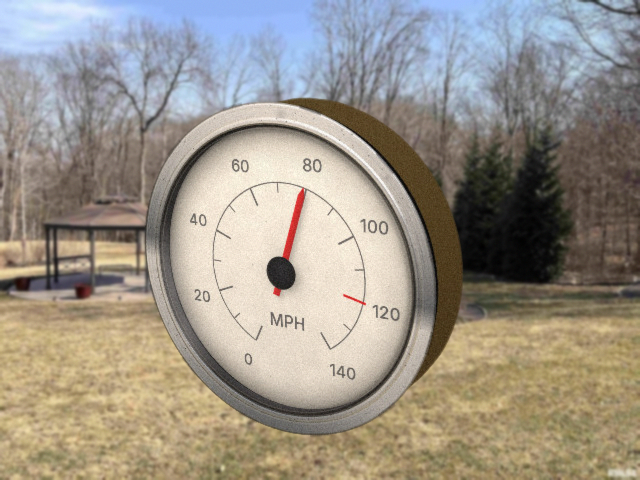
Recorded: 80 (mph)
